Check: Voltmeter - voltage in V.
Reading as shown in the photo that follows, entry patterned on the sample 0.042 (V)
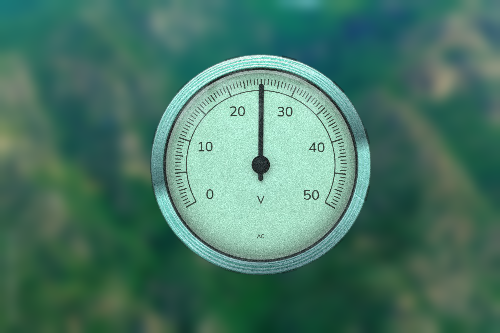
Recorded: 25 (V)
